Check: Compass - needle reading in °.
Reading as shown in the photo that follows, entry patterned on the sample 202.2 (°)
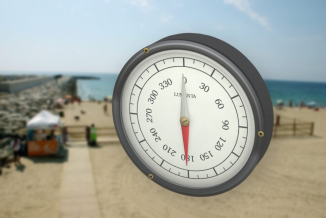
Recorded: 180 (°)
